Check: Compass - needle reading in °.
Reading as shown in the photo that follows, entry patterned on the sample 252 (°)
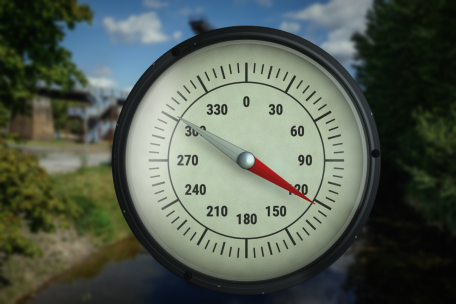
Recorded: 122.5 (°)
